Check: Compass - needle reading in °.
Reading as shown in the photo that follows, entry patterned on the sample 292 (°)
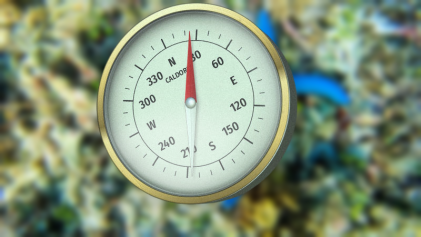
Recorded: 25 (°)
